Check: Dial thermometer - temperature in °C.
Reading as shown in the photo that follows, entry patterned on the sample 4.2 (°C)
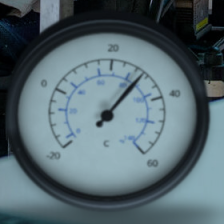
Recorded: 30 (°C)
